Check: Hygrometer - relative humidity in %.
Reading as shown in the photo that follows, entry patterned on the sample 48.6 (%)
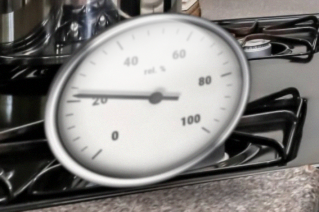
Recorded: 22 (%)
